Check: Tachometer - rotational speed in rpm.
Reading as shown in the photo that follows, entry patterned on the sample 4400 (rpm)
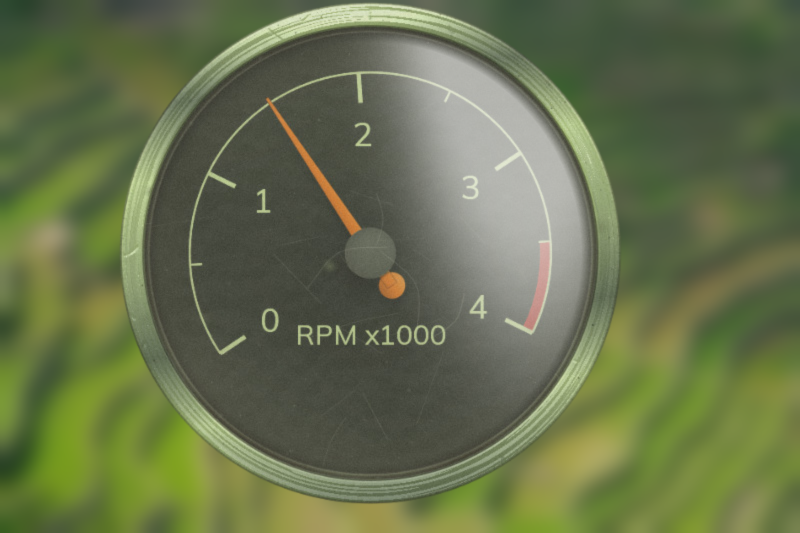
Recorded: 1500 (rpm)
